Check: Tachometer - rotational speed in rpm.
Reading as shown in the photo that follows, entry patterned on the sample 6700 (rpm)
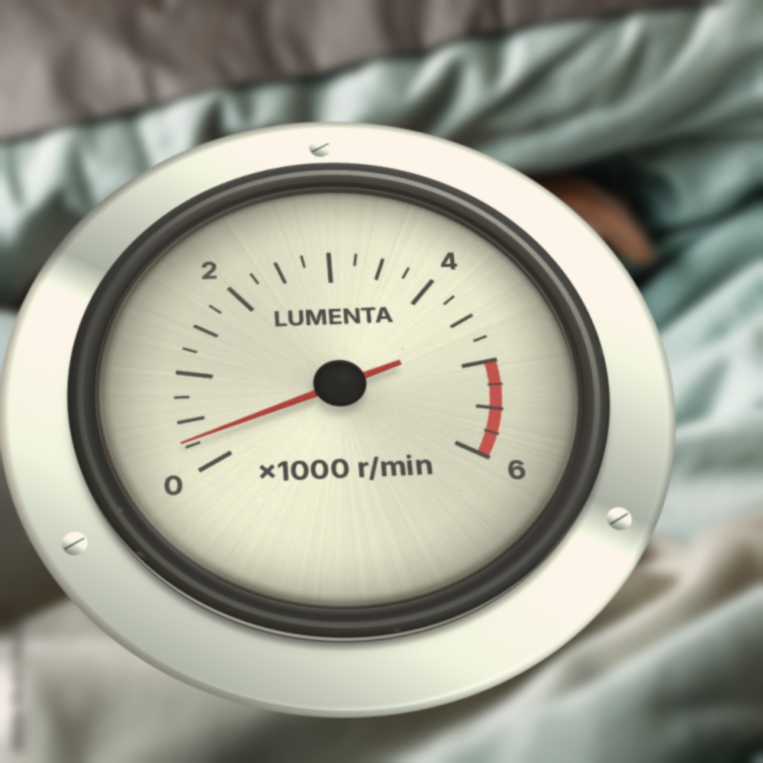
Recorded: 250 (rpm)
